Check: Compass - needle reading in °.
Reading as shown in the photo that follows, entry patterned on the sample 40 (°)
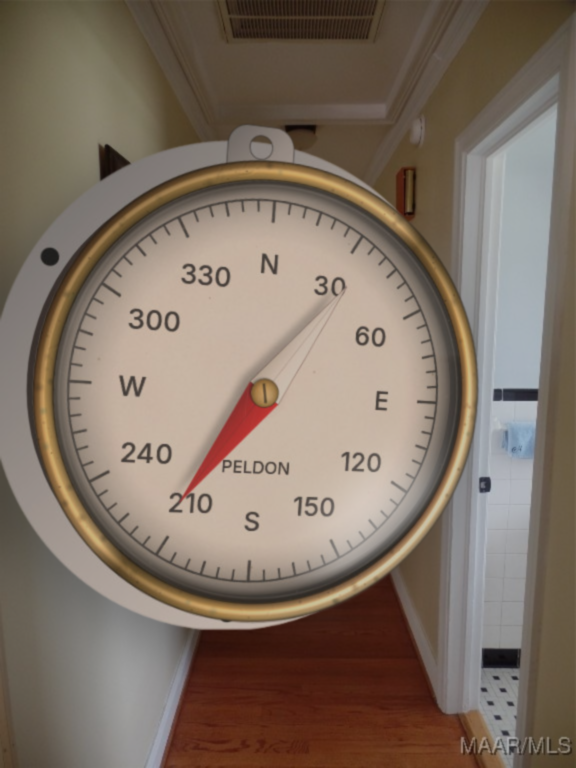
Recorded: 215 (°)
